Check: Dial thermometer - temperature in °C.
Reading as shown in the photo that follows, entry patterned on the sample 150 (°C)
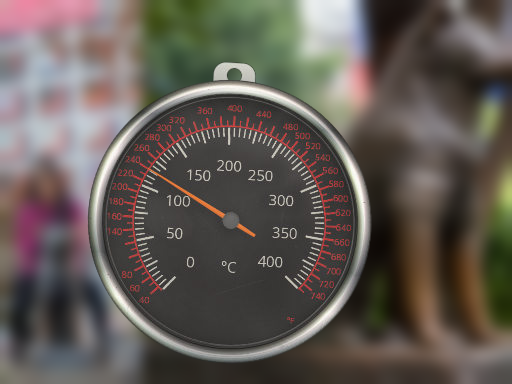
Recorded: 115 (°C)
